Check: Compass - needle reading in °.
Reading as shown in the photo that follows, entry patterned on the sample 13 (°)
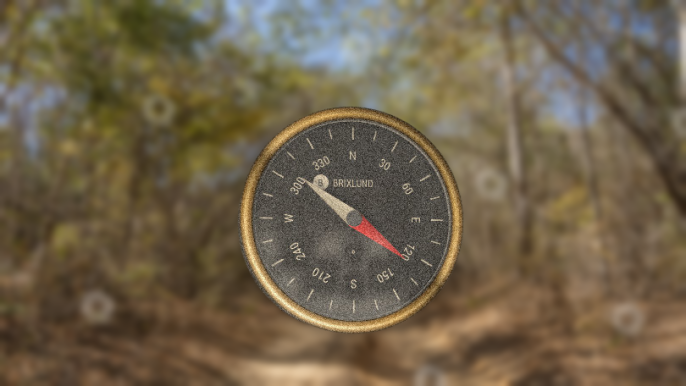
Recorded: 127.5 (°)
